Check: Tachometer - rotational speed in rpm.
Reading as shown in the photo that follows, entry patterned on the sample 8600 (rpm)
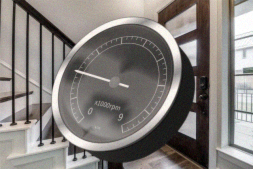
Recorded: 2000 (rpm)
